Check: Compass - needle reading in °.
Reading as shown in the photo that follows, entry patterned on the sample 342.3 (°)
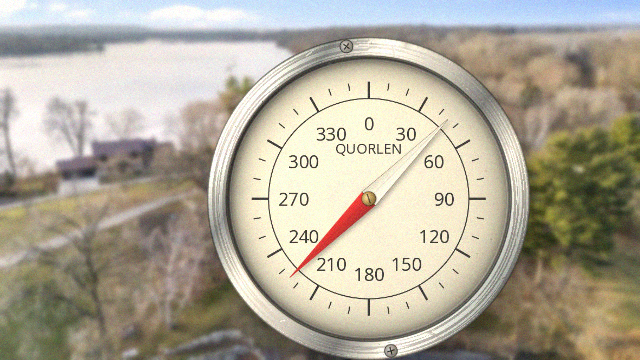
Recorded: 225 (°)
